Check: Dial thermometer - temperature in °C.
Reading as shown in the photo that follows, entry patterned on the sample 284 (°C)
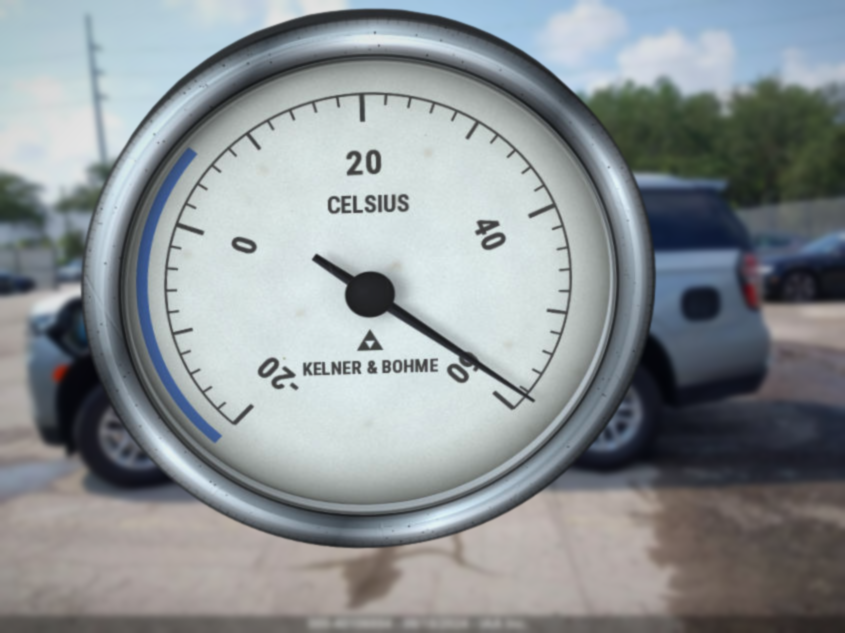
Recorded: 58 (°C)
